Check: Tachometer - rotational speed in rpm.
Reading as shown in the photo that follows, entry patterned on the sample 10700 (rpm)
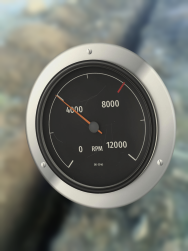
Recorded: 4000 (rpm)
